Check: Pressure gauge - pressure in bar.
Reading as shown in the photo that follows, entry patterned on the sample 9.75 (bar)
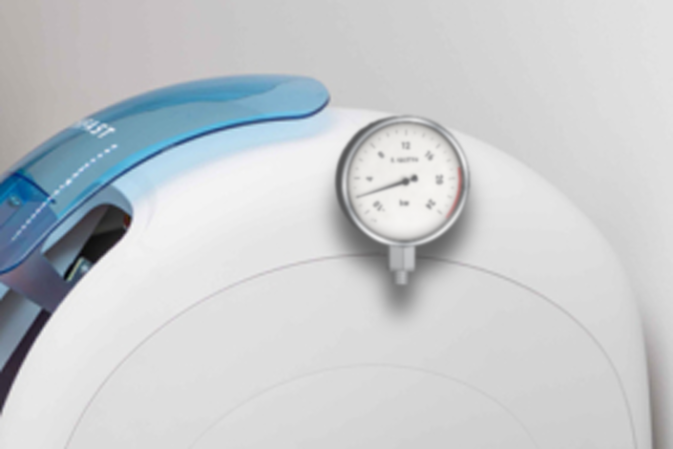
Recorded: 2 (bar)
